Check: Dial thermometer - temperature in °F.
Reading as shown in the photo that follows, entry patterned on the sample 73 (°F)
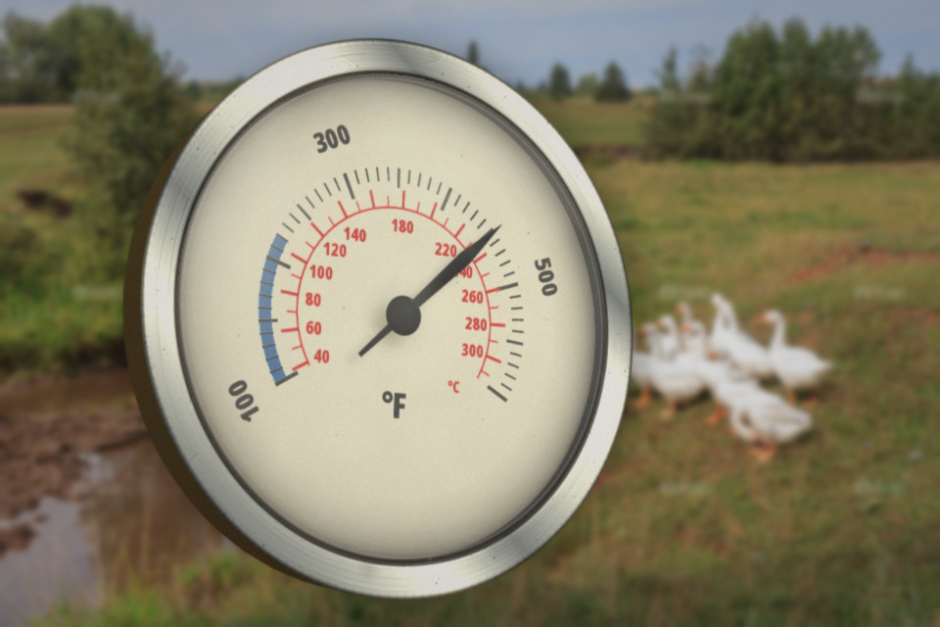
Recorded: 450 (°F)
